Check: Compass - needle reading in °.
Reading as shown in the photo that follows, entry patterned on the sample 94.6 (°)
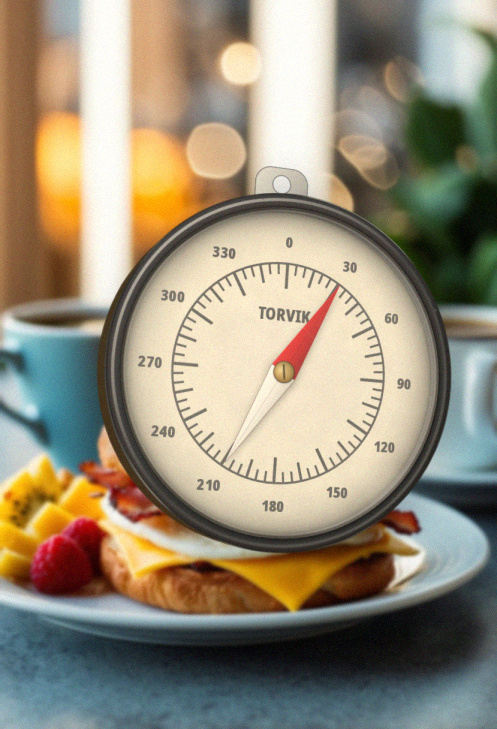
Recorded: 30 (°)
